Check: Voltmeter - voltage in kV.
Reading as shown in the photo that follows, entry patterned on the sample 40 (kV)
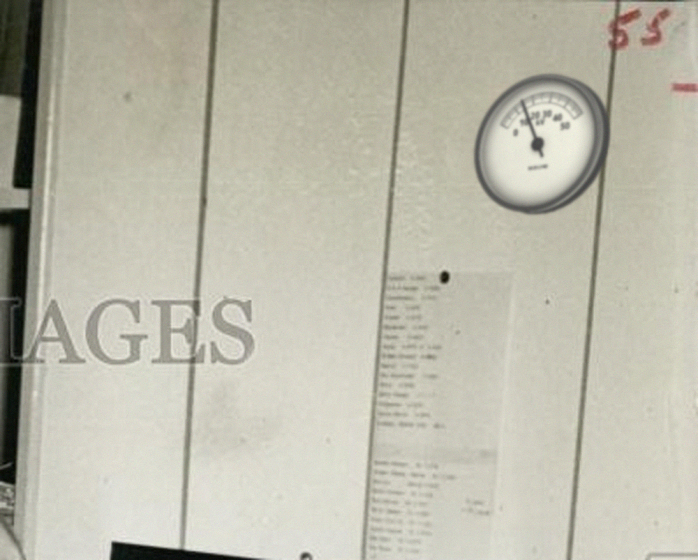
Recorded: 15 (kV)
